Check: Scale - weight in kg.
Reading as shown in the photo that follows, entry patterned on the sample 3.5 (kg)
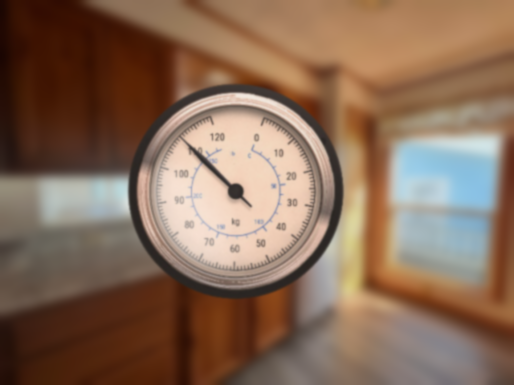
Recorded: 110 (kg)
